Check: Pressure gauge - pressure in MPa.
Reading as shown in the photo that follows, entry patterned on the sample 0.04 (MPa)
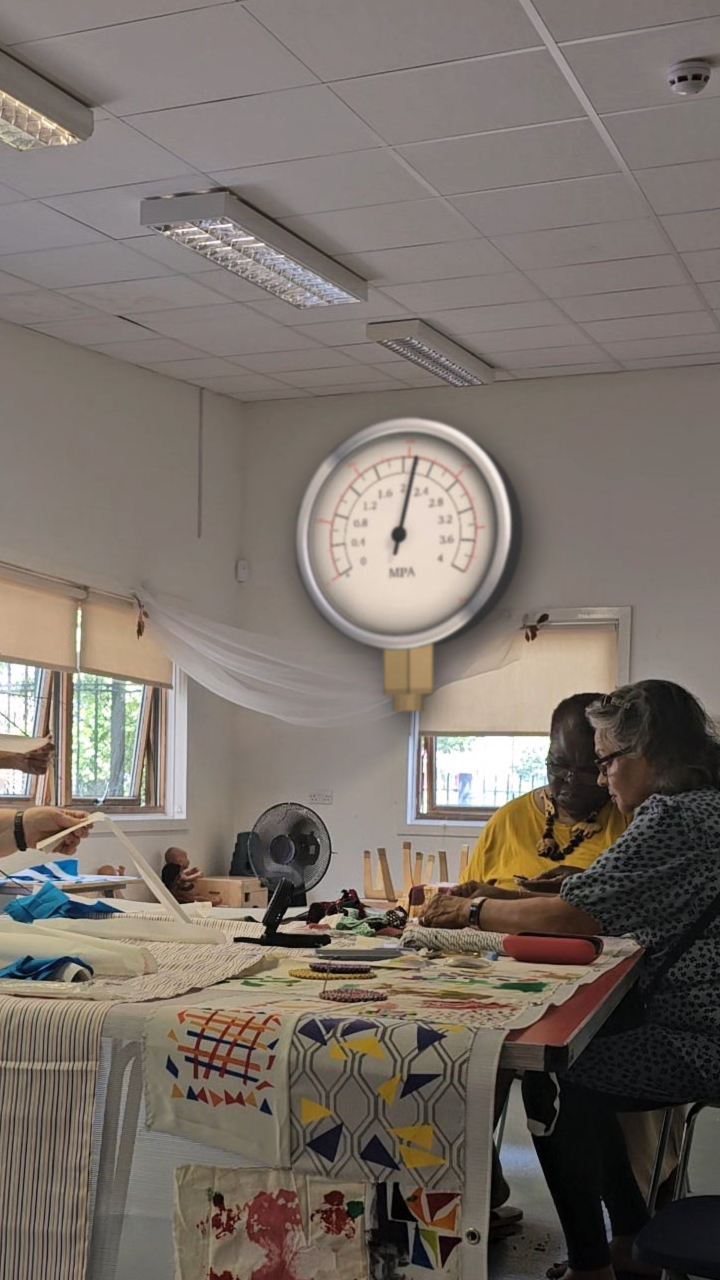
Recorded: 2.2 (MPa)
